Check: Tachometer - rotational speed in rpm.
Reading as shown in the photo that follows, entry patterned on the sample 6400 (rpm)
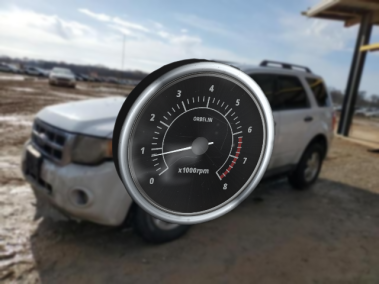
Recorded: 800 (rpm)
